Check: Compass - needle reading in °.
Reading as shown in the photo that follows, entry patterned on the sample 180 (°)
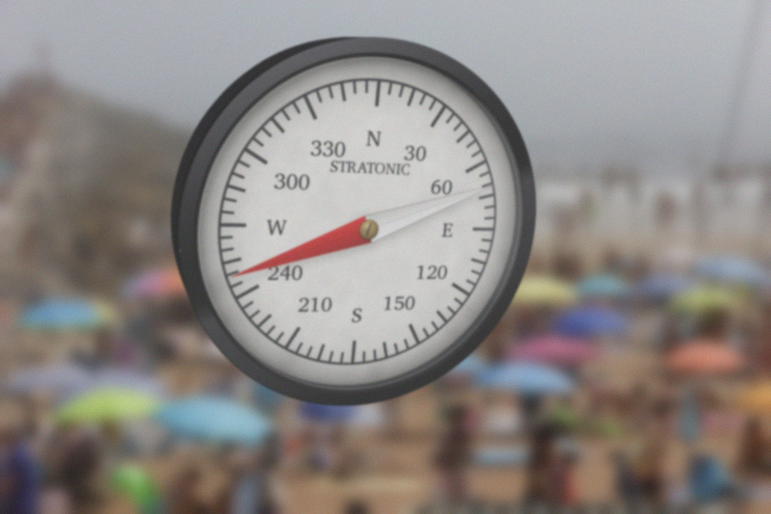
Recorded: 250 (°)
